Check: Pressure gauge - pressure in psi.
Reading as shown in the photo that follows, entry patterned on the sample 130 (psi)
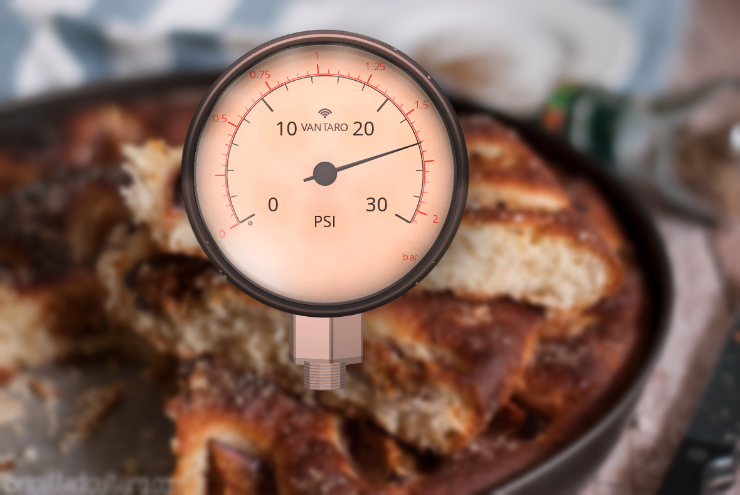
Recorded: 24 (psi)
